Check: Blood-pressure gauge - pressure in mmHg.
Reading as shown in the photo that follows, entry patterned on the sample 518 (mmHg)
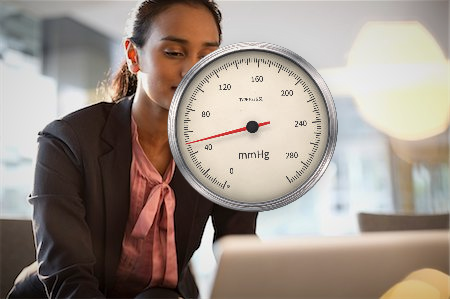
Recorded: 50 (mmHg)
